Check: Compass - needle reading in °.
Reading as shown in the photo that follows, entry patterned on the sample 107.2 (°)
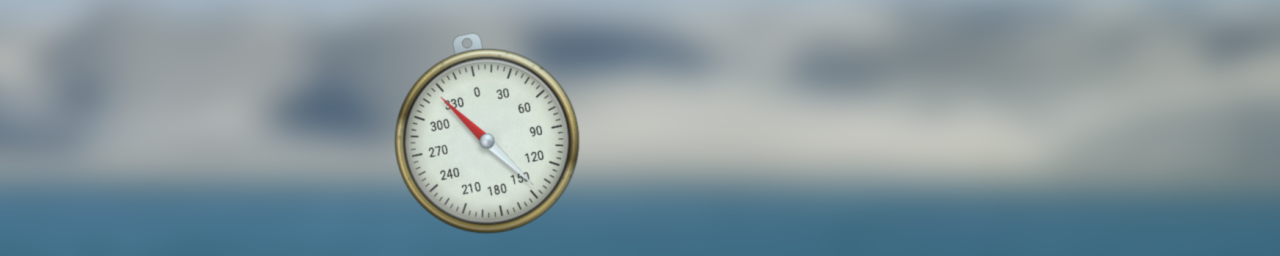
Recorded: 325 (°)
